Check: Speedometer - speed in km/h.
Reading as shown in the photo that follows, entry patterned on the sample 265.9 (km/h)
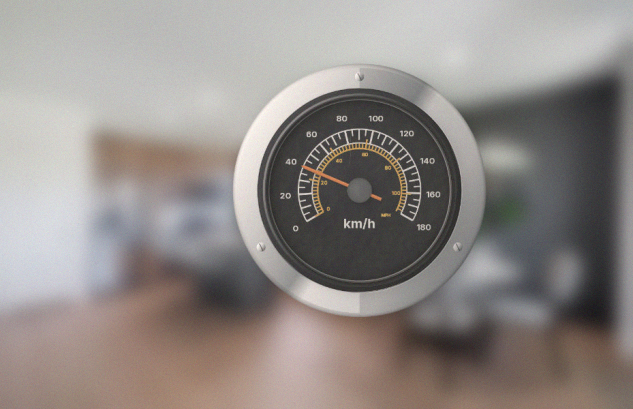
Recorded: 40 (km/h)
